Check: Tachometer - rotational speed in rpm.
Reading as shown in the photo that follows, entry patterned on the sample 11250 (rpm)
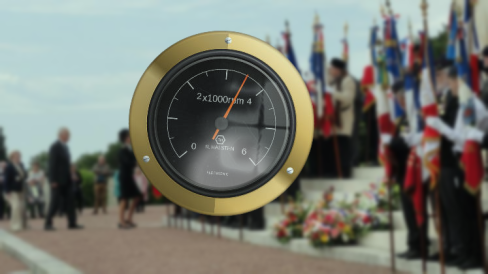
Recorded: 3500 (rpm)
